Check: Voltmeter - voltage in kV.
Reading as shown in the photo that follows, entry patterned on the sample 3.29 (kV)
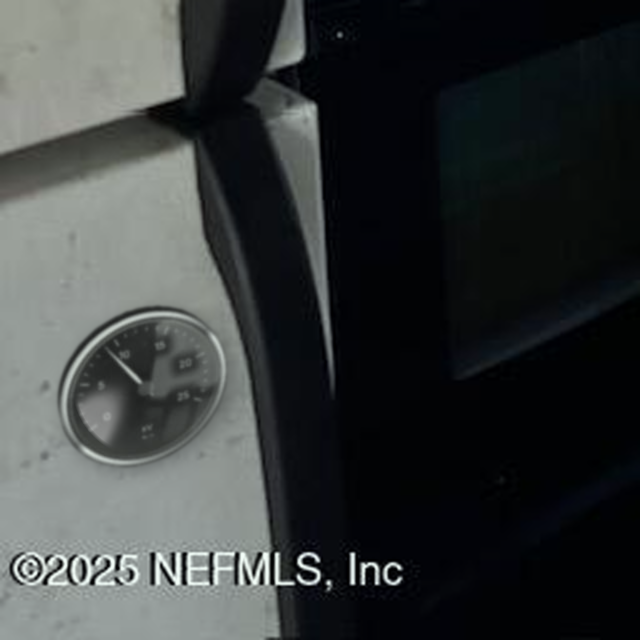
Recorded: 9 (kV)
